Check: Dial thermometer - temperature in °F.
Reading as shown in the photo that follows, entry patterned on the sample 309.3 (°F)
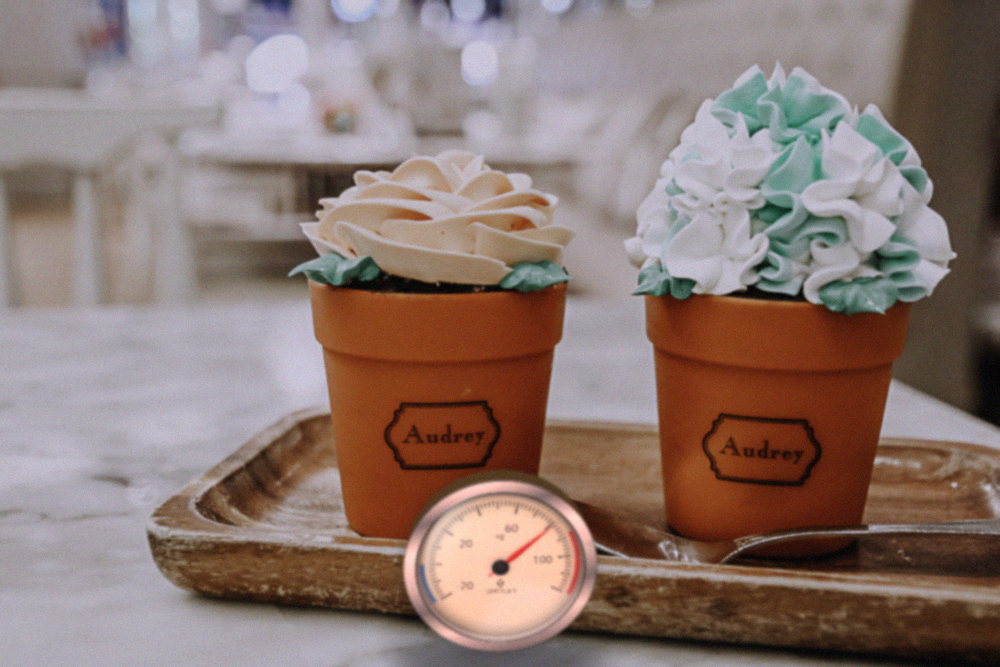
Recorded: 80 (°F)
